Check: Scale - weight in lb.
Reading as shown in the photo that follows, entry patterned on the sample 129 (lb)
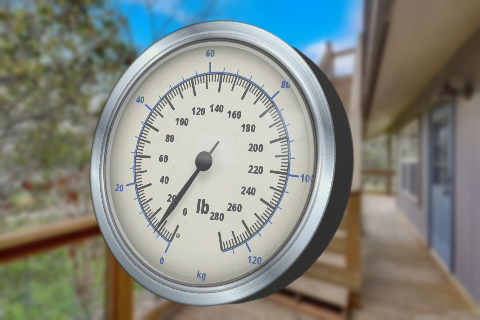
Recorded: 10 (lb)
